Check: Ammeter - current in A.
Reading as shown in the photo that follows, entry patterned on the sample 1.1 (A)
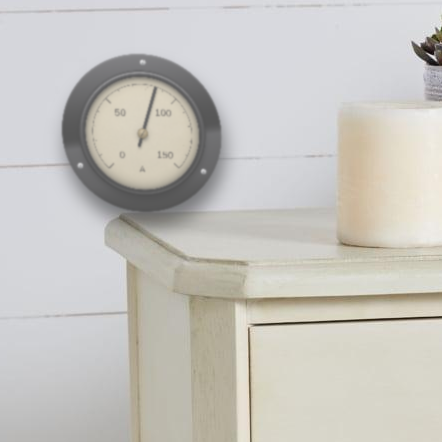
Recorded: 85 (A)
